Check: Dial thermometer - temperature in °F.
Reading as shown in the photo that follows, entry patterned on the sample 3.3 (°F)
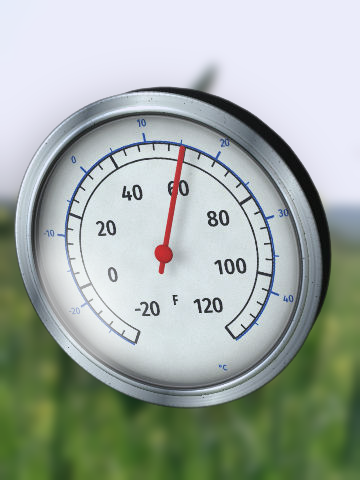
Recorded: 60 (°F)
